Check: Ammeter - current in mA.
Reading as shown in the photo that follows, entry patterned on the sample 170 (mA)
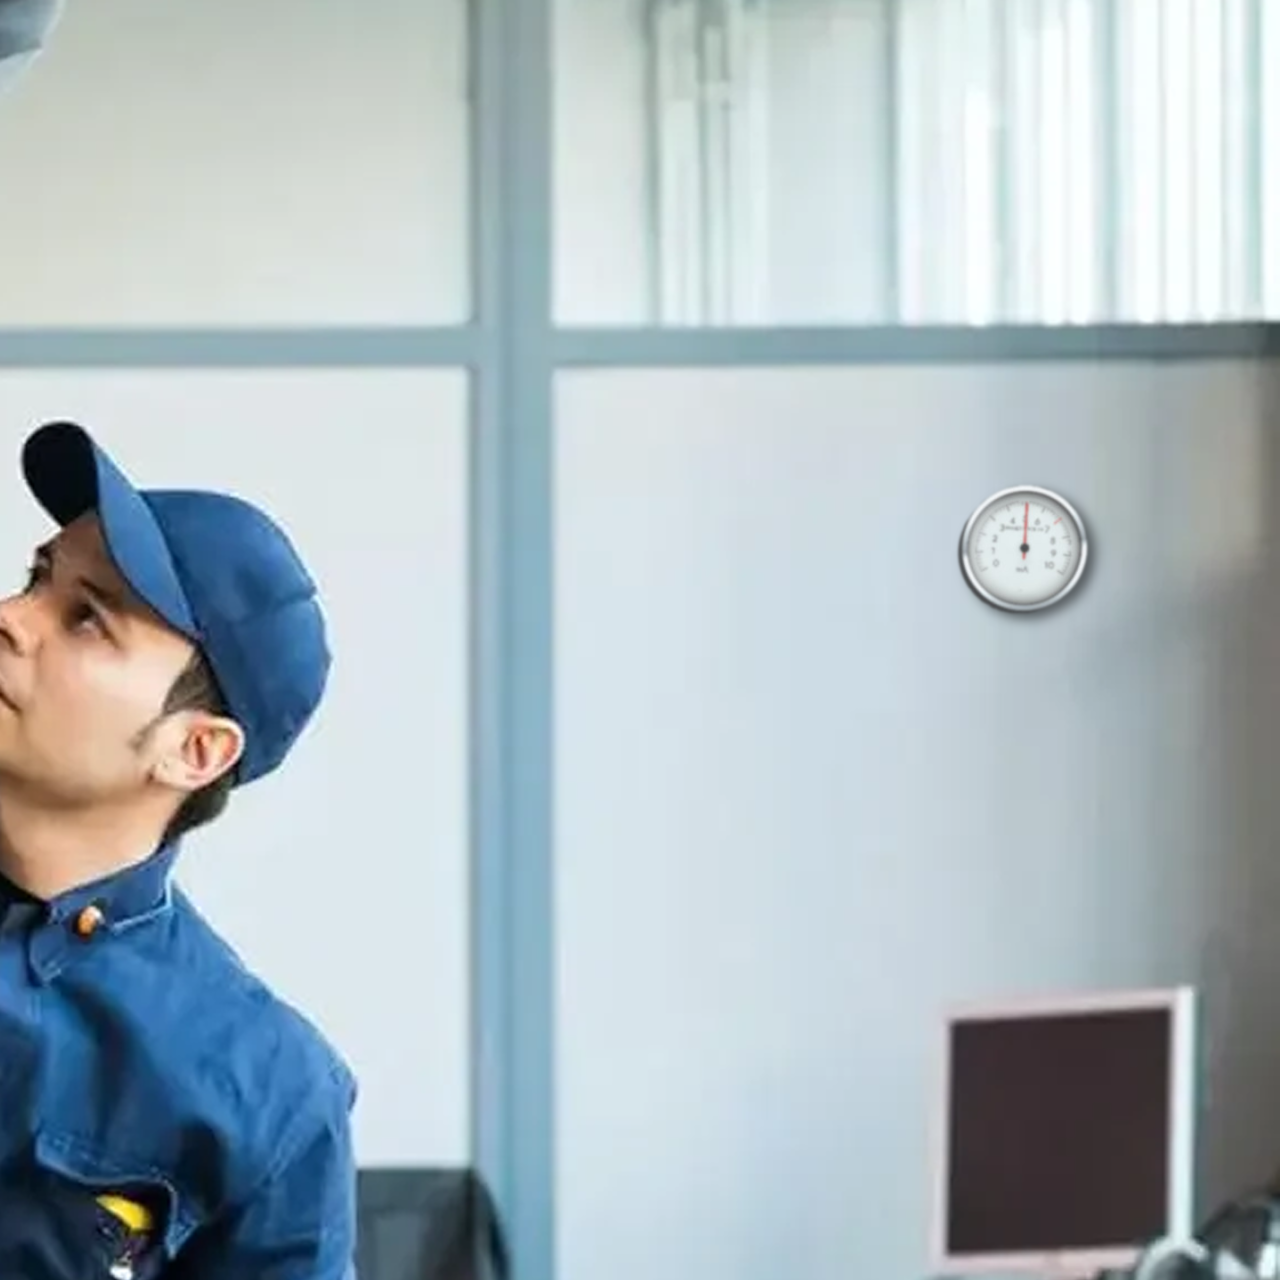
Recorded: 5 (mA)
